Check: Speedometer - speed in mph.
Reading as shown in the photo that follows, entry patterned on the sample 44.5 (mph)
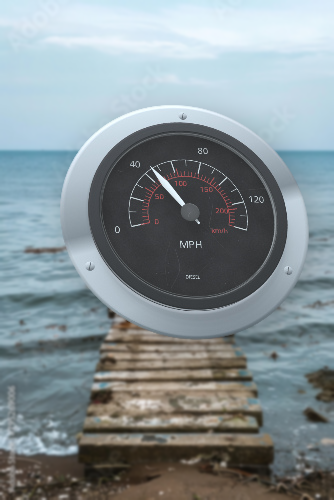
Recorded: 45 (mph)
